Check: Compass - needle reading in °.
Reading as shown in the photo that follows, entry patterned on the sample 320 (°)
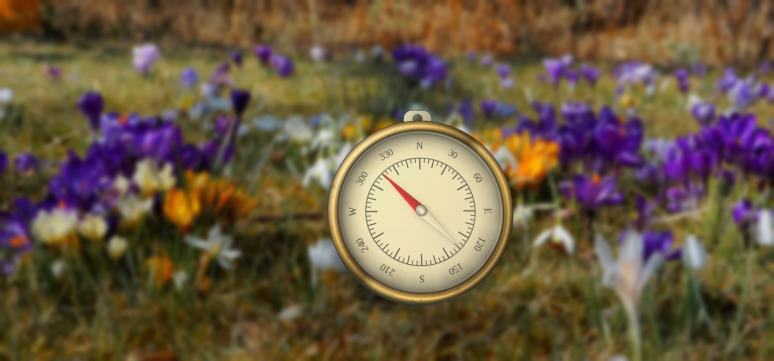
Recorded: 315 (°)
